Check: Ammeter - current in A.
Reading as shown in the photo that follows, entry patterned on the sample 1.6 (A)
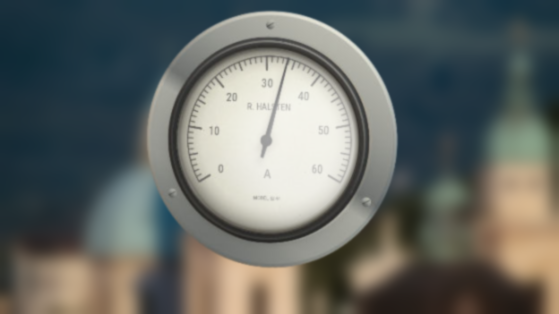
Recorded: 34 (A)
